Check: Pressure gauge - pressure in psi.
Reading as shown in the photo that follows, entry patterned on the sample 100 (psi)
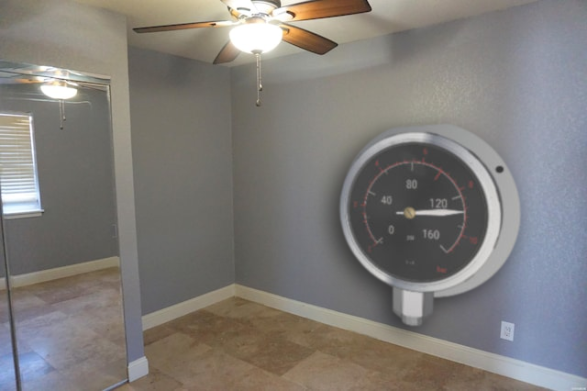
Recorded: 130 (psi)
